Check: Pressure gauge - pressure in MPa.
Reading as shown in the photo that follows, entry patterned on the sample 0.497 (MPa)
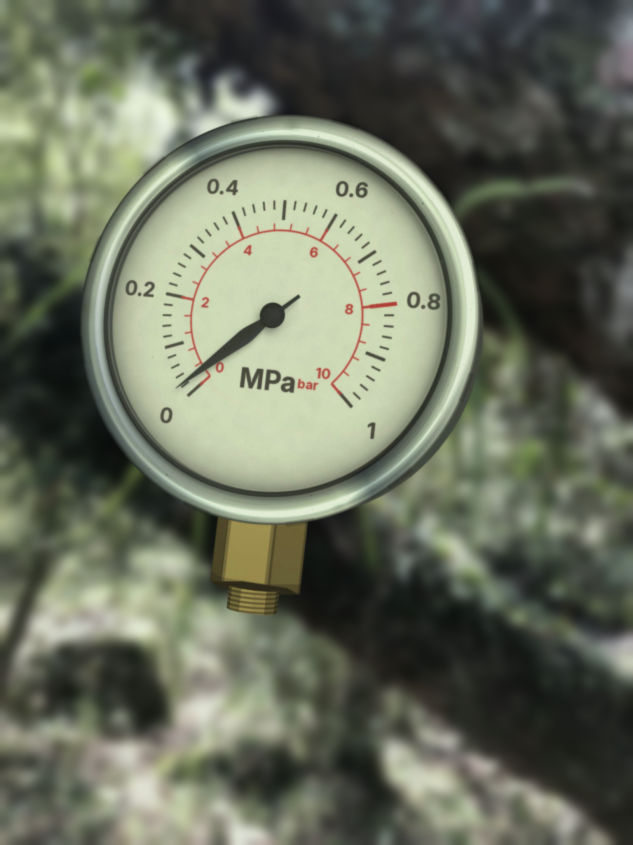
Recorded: 0.02 (MPa)
